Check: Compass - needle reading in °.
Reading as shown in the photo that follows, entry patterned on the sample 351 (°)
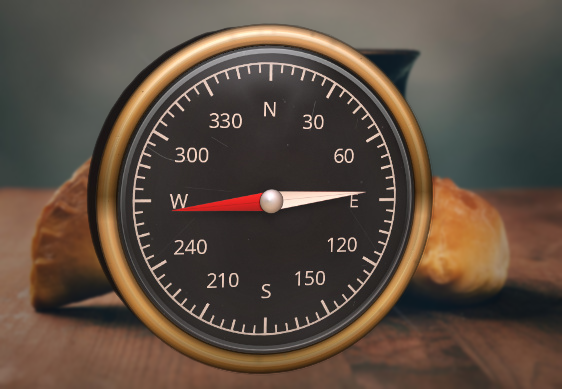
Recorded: 265 (°)
